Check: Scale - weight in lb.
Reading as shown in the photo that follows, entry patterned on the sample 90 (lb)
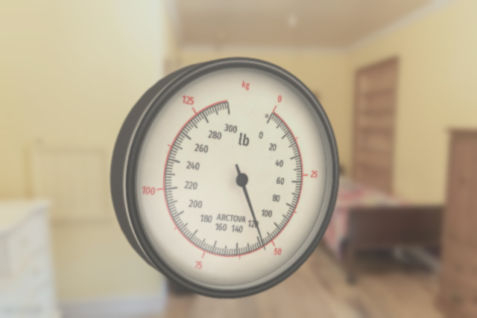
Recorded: 120 (lb)
